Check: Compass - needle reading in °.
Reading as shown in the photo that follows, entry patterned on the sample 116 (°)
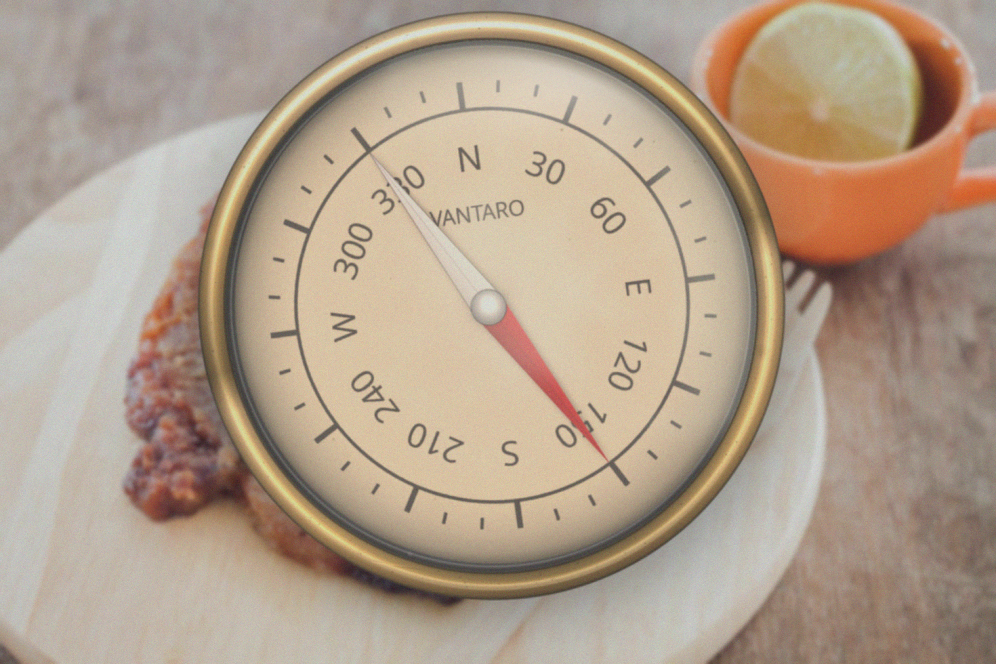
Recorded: 150 (°)
